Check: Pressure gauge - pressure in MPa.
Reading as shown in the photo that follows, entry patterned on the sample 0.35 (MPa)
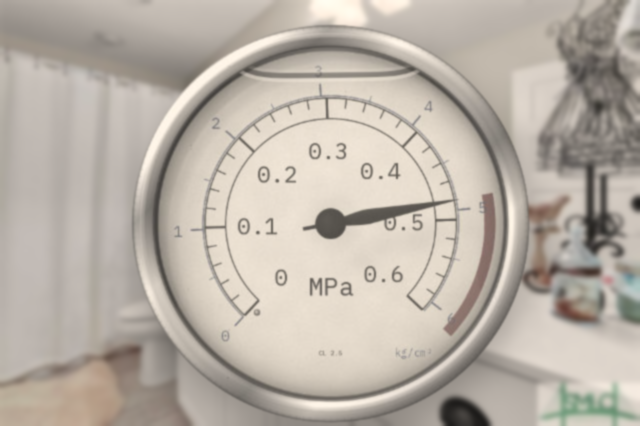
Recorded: 0.48 (MPa)
